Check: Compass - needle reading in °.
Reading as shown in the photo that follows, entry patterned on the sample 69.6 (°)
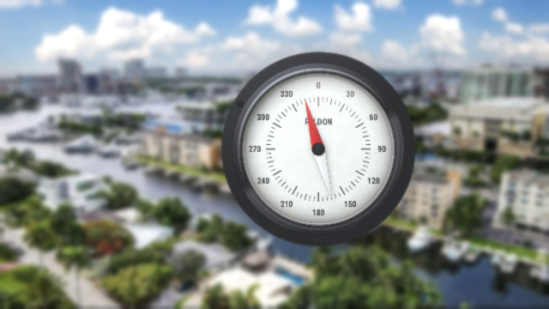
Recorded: 345 (°)
